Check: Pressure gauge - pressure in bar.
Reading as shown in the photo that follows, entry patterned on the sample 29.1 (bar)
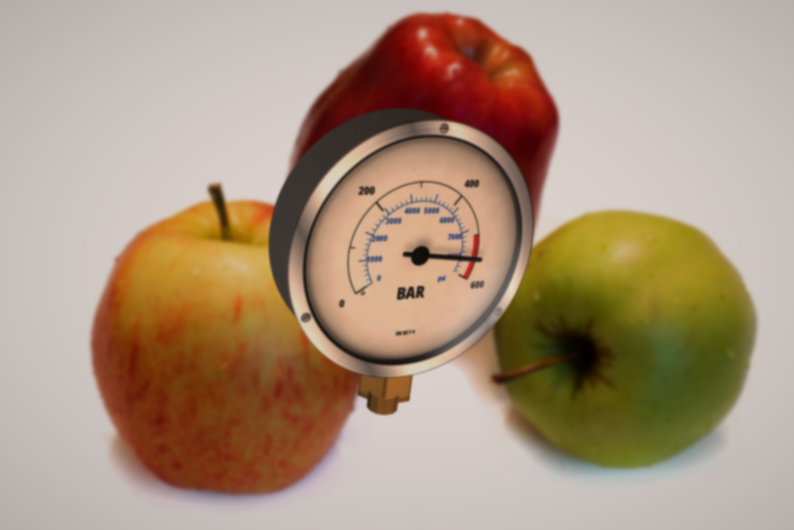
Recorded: 550 (bar)
